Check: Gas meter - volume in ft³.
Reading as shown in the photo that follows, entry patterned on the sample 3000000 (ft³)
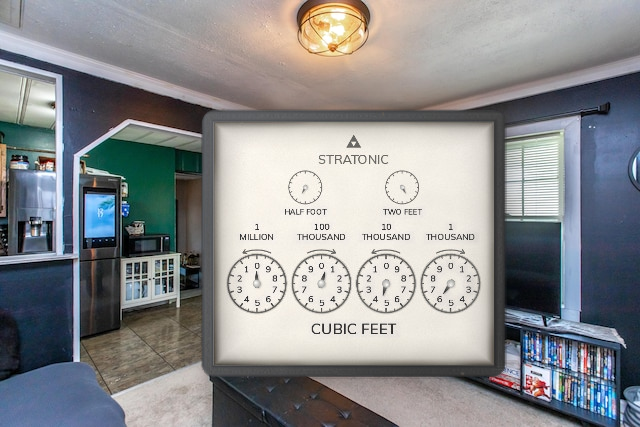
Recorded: 4600 (ft³)
